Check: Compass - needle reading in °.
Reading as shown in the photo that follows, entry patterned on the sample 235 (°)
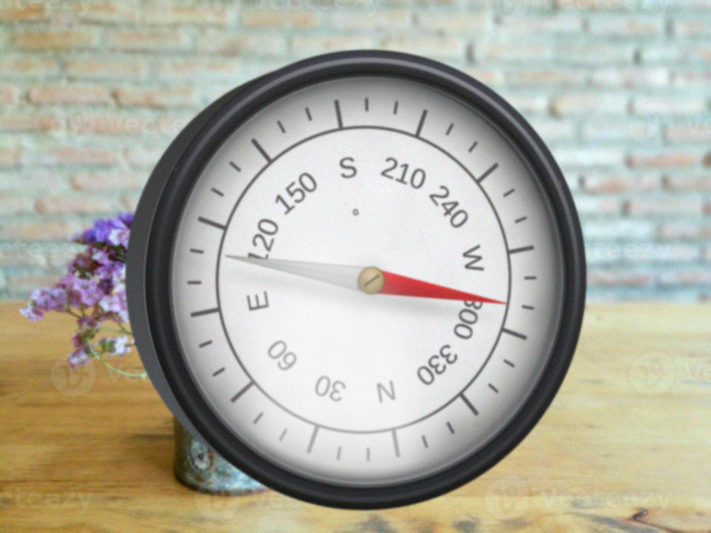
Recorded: 290 (°)
